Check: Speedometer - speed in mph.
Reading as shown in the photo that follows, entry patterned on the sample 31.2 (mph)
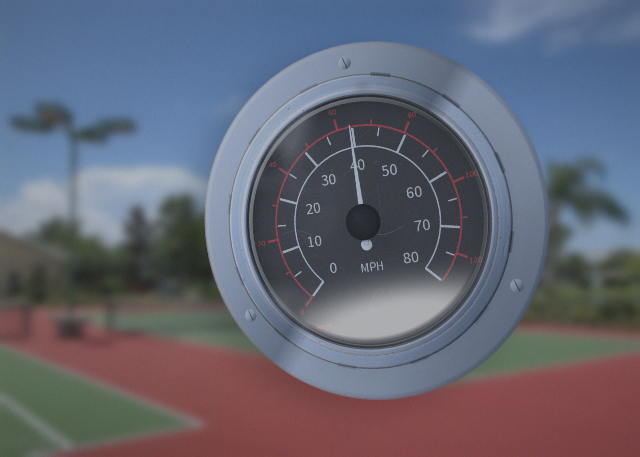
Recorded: 40 (mph)
